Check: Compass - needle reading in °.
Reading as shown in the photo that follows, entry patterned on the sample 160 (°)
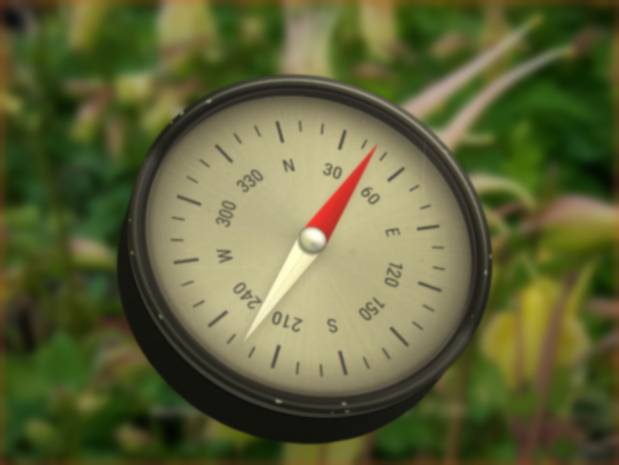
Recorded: 45 (°)
